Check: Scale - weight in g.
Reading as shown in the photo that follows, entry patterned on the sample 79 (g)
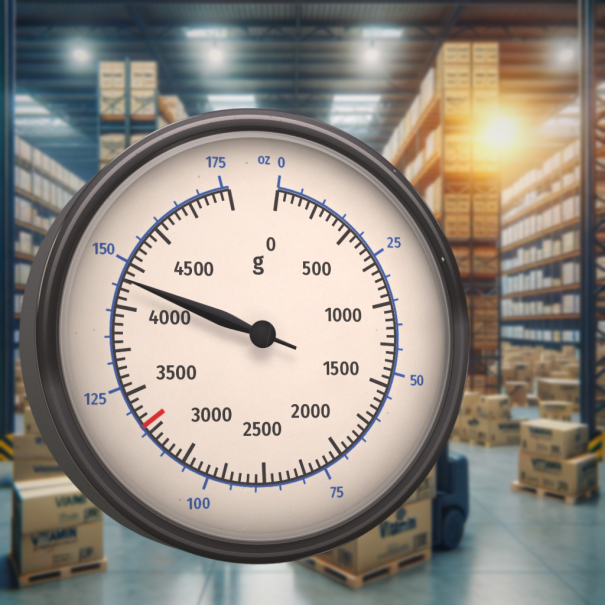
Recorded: 4150 (g)
